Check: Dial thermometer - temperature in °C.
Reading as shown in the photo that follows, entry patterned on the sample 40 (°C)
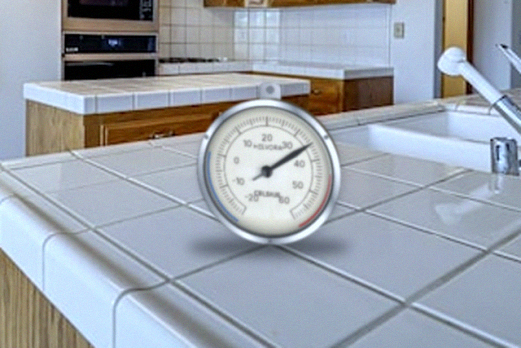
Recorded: 35 (°C)
